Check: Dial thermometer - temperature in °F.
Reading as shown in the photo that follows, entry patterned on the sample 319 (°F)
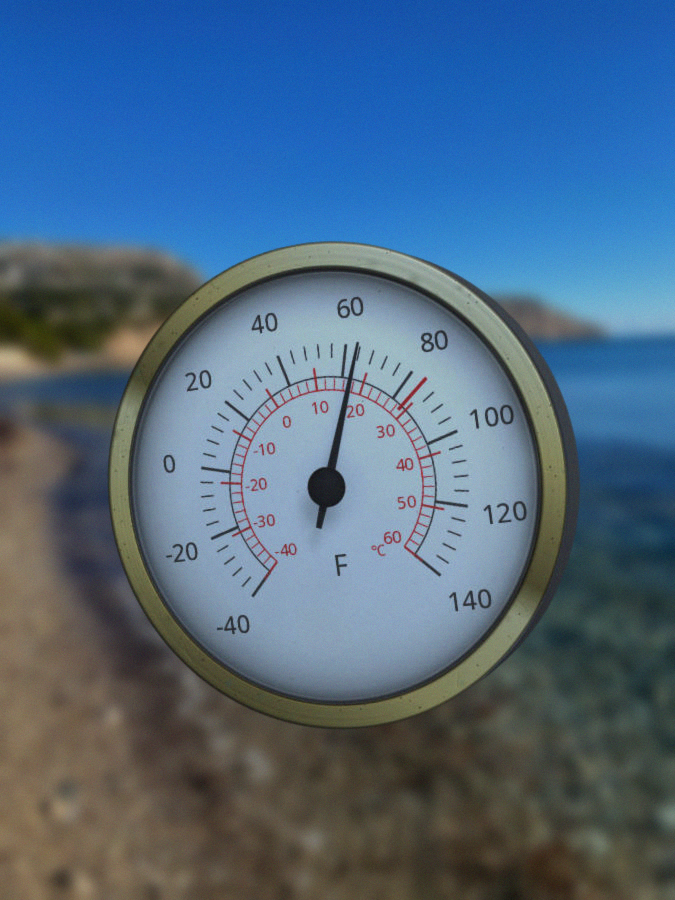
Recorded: 64 (°F)
